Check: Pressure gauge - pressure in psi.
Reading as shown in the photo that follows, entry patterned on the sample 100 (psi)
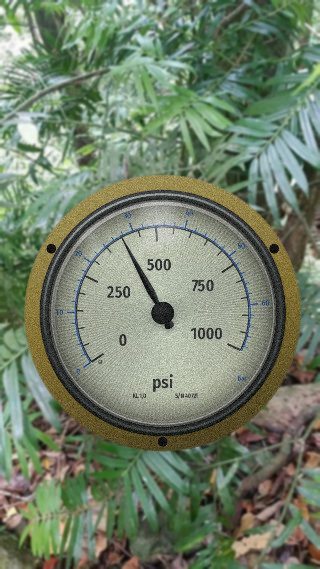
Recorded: 400 (psi)
